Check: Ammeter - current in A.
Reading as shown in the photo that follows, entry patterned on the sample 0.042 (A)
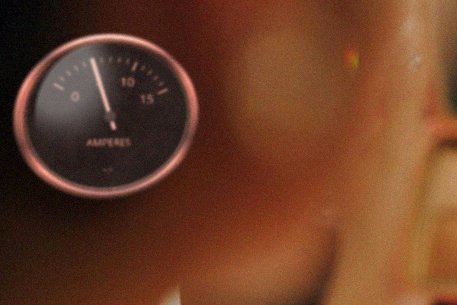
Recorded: 5 (A)
